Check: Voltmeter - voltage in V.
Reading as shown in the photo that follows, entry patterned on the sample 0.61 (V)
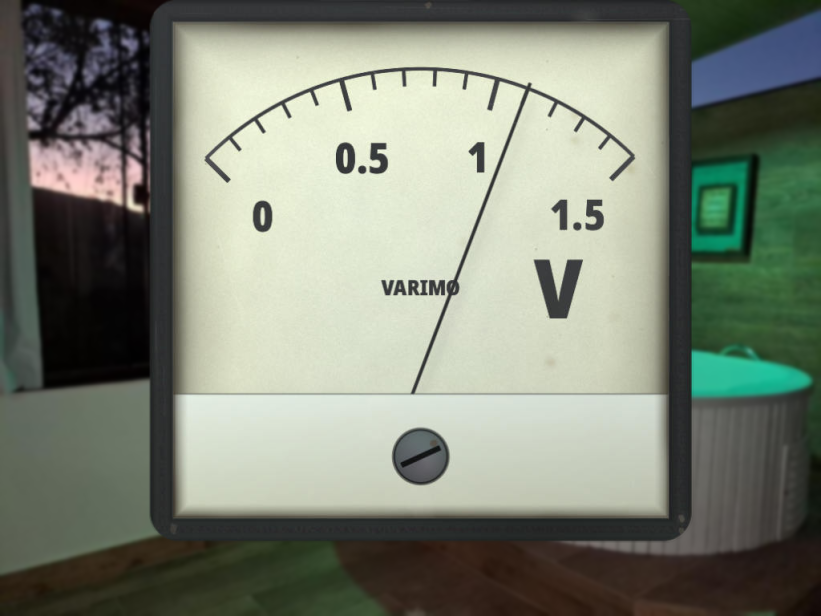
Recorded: 1.1 (V)
